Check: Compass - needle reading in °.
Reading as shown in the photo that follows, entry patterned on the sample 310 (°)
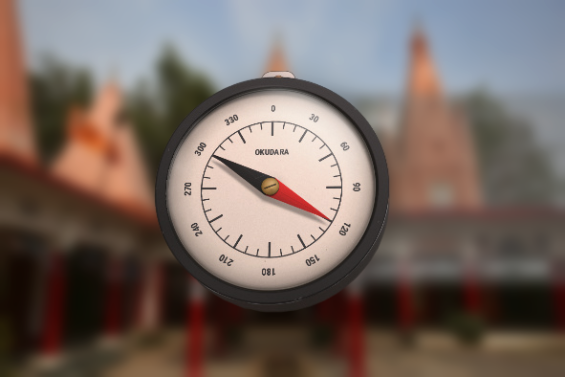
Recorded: 120 (°)
